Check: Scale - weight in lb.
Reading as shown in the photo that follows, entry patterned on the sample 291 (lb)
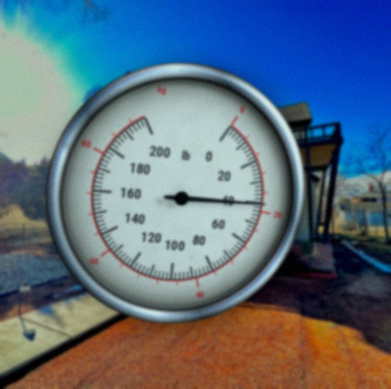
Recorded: 40 (lb)
